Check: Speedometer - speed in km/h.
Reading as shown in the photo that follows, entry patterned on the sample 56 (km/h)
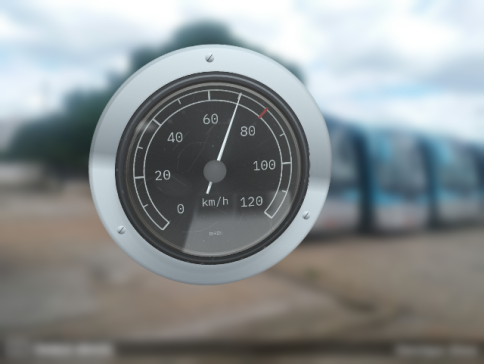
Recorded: 70 (km/h)
